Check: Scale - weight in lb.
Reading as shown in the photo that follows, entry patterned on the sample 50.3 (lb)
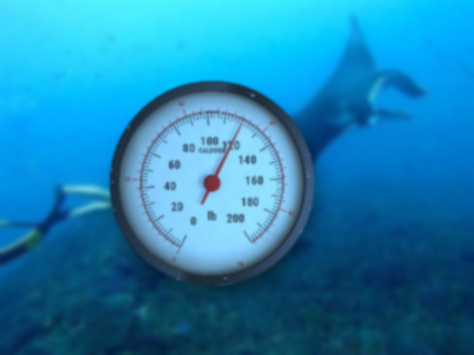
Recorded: 120 (lb)
